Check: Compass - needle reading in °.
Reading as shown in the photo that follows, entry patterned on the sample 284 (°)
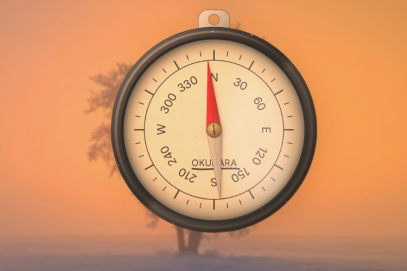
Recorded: 355 (°)
